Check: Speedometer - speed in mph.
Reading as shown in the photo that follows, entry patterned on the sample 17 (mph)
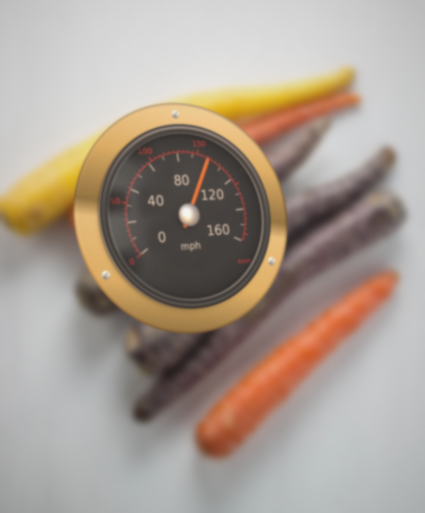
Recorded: 100 (mph)
